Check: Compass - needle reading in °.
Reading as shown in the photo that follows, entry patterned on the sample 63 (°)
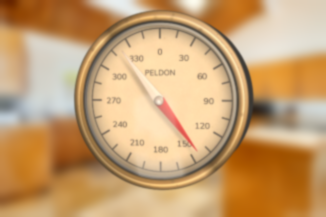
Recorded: 142.5 (°)
